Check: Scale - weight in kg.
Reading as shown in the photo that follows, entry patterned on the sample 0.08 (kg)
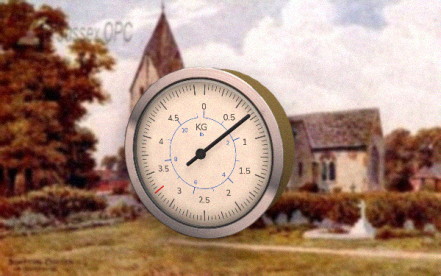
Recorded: 0.7 (kg)
